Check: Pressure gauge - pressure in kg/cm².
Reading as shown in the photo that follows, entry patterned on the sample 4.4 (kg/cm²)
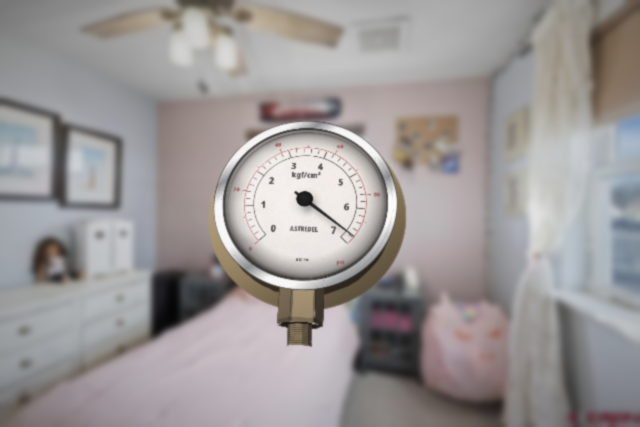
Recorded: 6.8 (kg/cm²)
